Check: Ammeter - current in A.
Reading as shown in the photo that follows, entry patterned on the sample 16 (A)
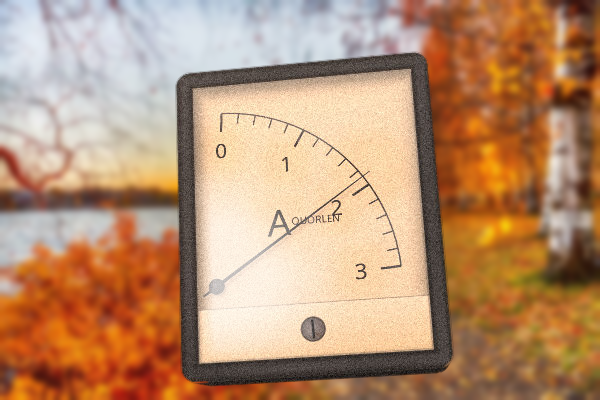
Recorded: 1.9 (A)
